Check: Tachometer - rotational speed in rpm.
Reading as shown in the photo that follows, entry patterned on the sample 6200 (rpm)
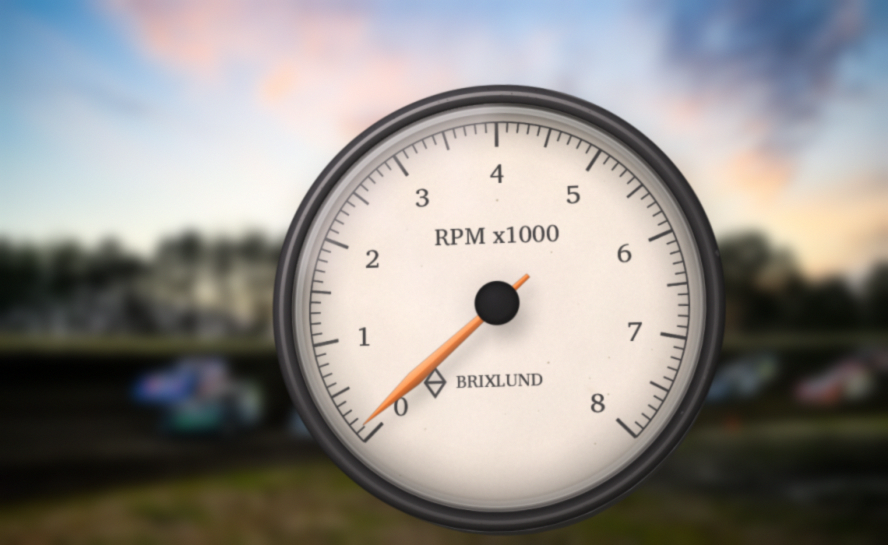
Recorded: 100 (rpm)
